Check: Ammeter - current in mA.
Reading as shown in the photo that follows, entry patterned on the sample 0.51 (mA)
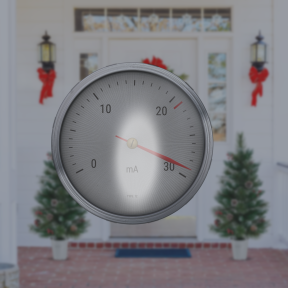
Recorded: 29 (mA)
